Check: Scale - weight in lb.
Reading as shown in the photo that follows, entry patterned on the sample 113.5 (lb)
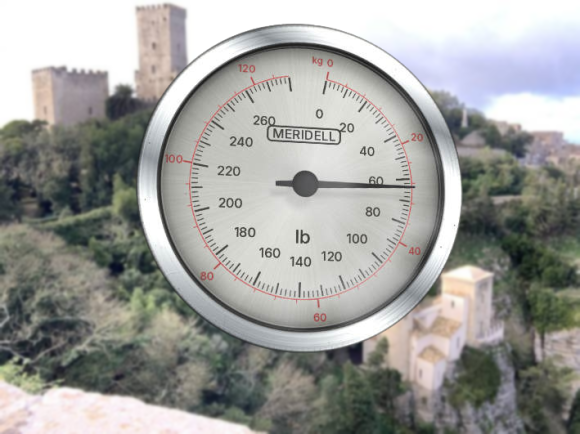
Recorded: 64 (lb)
